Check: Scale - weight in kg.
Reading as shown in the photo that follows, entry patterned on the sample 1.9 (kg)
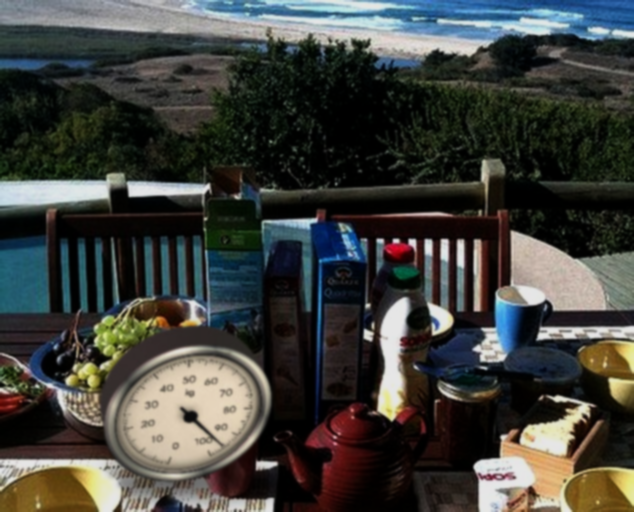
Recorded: 95 (kg)
